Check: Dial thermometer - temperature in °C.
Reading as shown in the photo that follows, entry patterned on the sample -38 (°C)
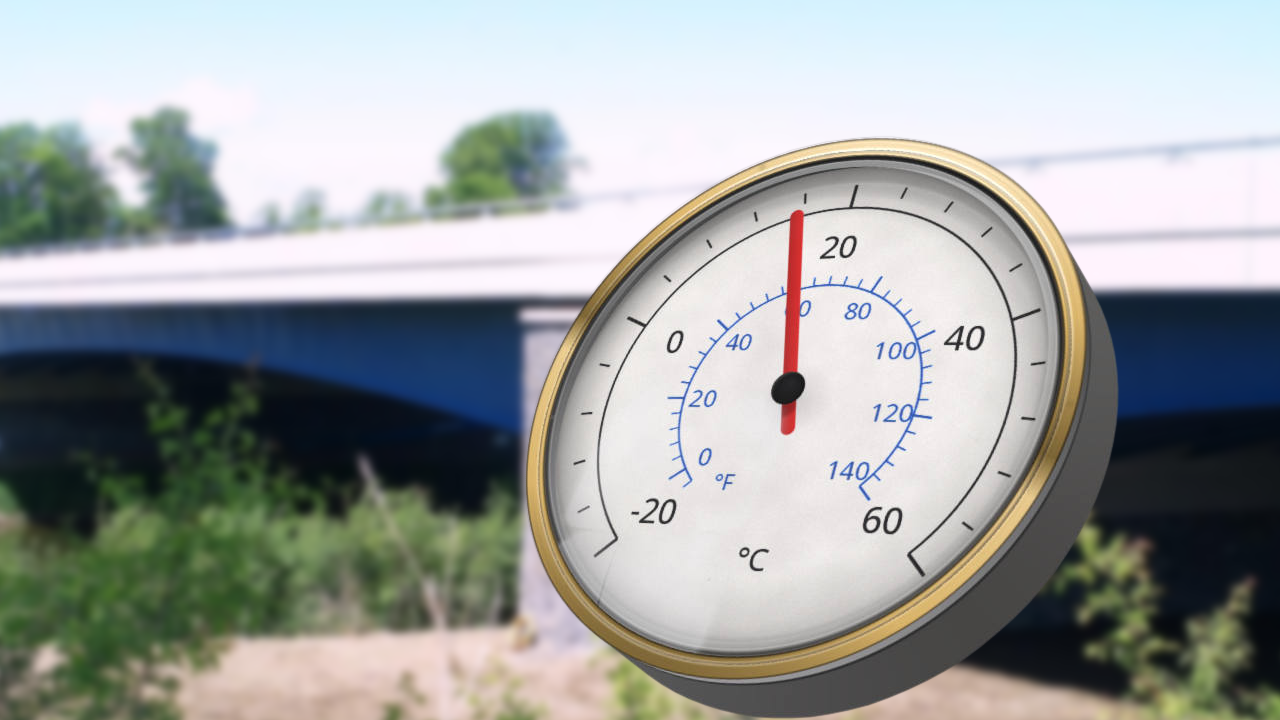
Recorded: 16 (°C)
